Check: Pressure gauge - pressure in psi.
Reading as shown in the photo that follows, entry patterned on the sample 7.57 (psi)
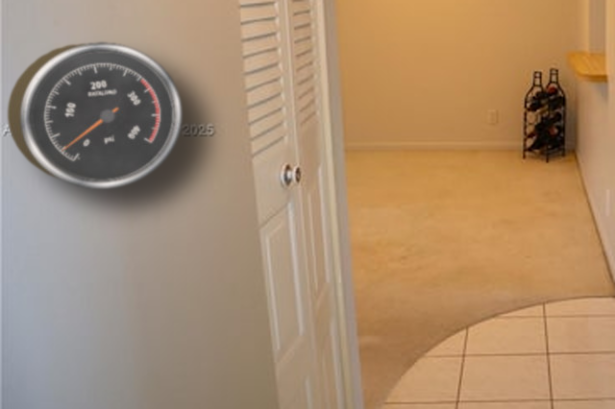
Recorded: 25 (psi)
